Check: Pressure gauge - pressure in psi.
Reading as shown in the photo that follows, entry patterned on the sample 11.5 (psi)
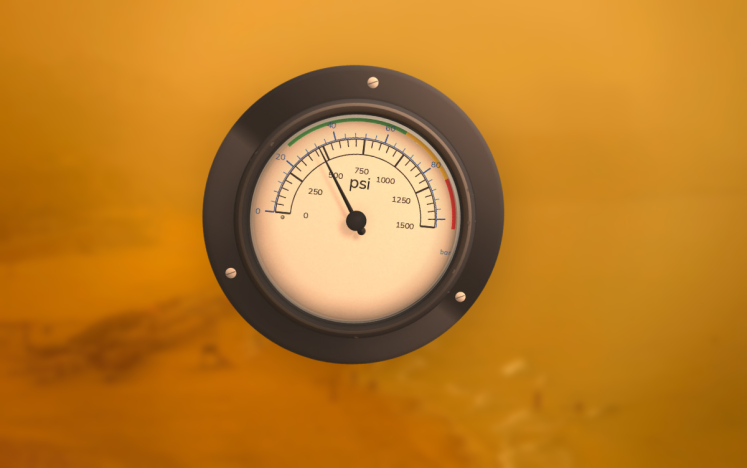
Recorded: 475 (psi)
